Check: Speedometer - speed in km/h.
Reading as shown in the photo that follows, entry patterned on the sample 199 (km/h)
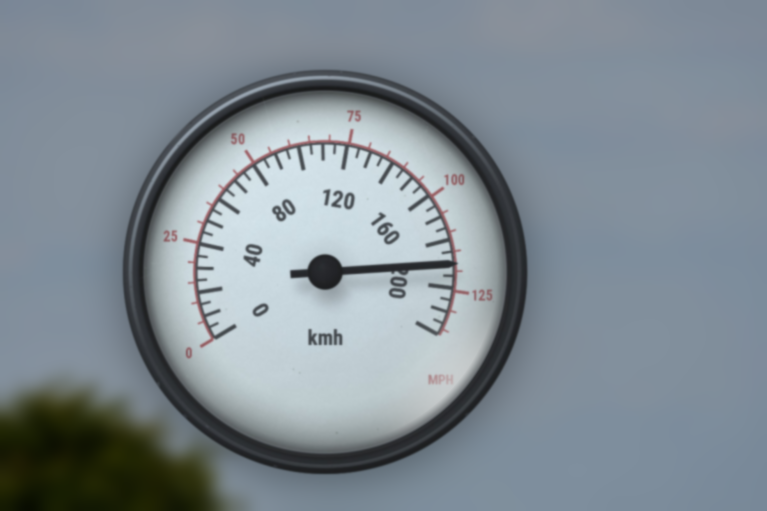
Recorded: 190 (km/h)
